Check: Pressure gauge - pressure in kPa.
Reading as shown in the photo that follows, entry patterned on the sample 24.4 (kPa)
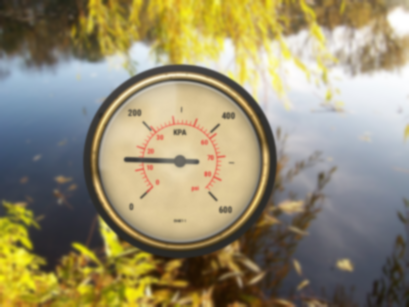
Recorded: 100 (kPa)
